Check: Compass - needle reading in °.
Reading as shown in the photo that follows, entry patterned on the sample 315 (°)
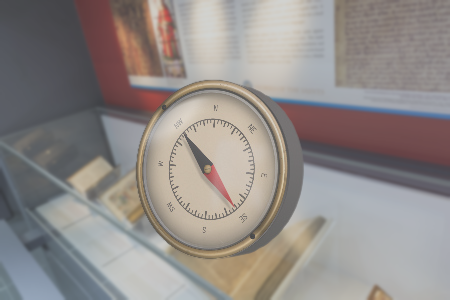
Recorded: 135 (°)
